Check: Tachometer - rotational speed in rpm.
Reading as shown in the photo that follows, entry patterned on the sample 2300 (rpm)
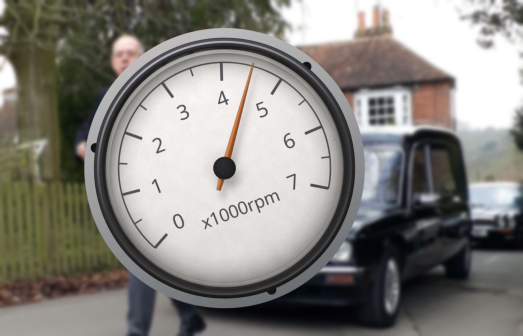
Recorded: 4500 (rpm)
